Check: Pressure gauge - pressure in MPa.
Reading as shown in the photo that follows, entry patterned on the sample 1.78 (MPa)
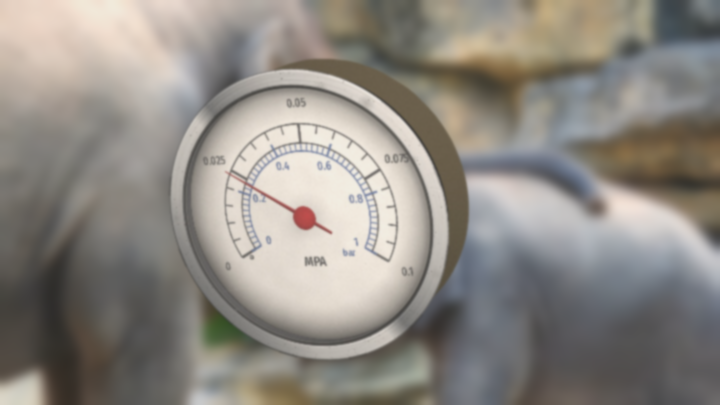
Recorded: 0.025 (MPa)
